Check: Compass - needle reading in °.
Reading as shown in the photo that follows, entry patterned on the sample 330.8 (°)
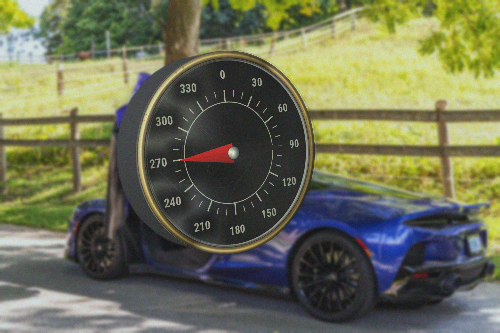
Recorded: 270 (°)
